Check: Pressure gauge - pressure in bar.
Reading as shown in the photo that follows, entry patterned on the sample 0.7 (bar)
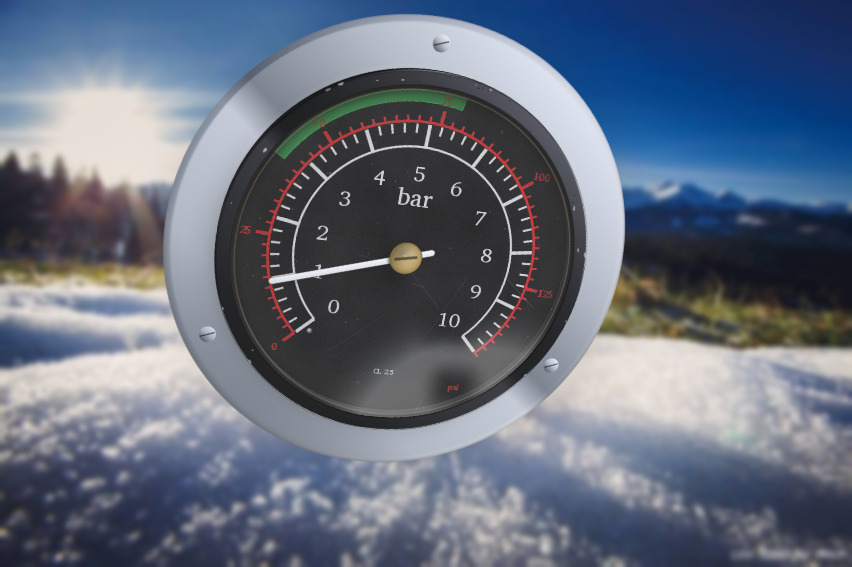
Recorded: 1 (bar)
